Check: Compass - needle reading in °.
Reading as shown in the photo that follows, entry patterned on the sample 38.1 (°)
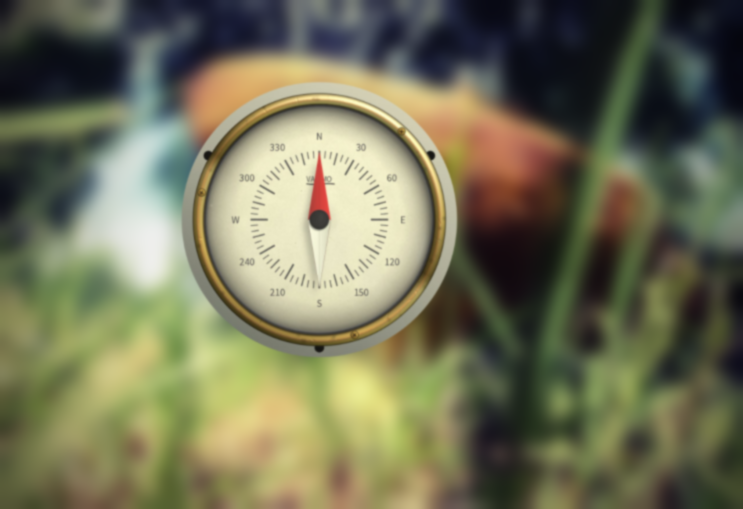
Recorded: 0 (°)
